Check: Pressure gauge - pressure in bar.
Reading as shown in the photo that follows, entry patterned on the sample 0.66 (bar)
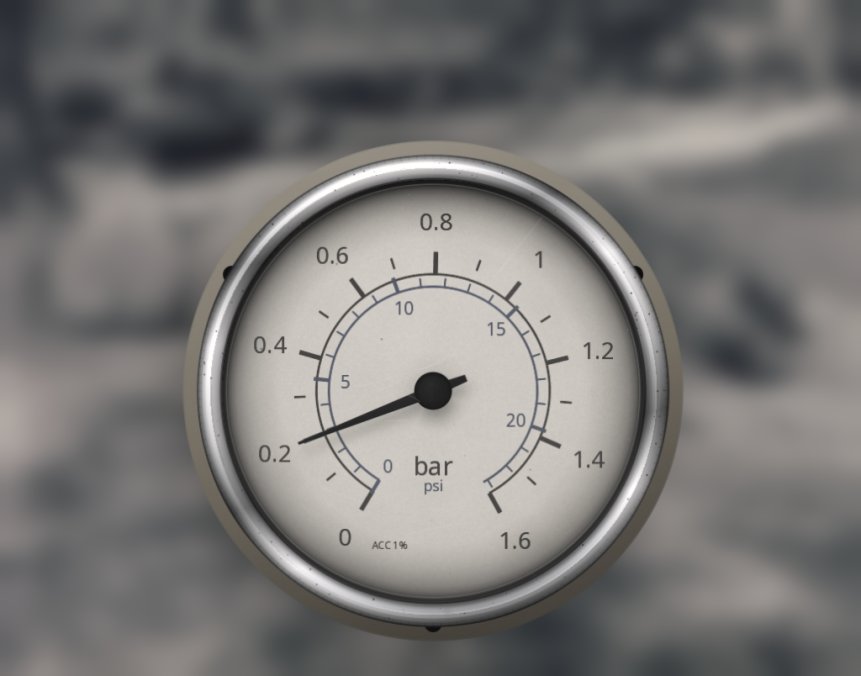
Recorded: 0.2 (bar)
